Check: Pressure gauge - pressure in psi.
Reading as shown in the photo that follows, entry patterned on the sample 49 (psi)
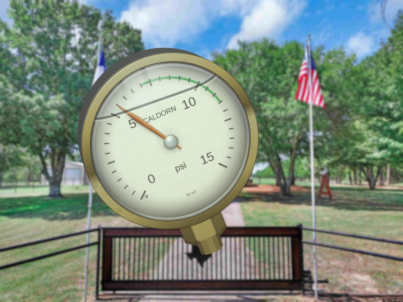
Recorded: 5.5 (psi)
